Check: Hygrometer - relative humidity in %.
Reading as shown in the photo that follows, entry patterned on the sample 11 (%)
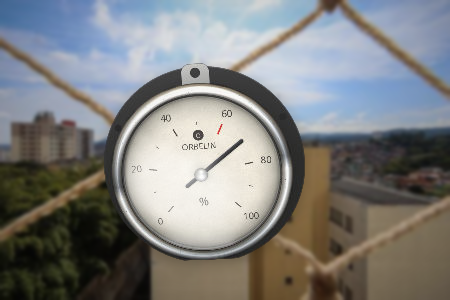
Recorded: 70 (%)
